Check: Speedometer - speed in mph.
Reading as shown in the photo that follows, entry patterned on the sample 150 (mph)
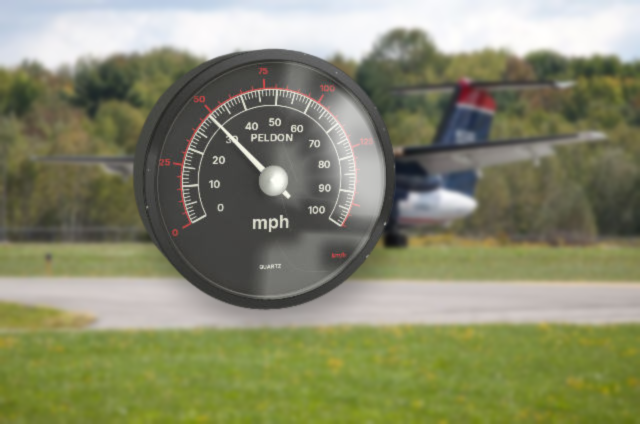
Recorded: 30 (mph)
